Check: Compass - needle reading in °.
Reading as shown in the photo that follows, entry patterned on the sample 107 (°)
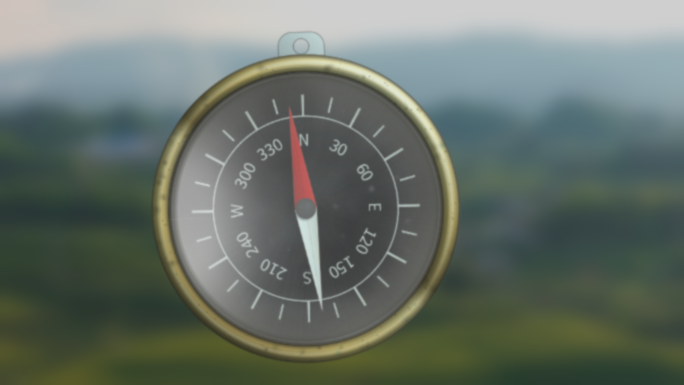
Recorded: 352.5 (°)
